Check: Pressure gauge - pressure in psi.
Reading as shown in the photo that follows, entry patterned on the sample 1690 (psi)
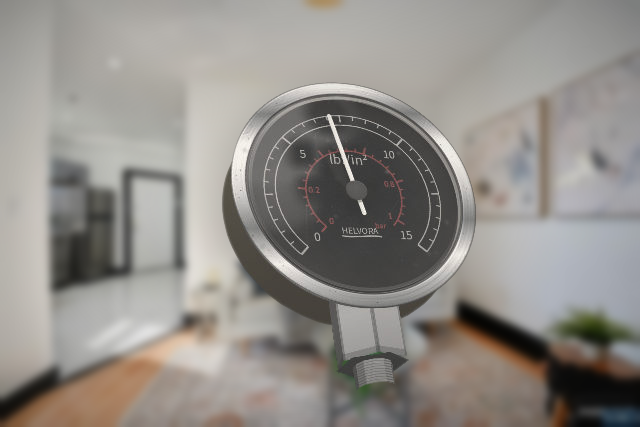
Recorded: 7 (psi)
